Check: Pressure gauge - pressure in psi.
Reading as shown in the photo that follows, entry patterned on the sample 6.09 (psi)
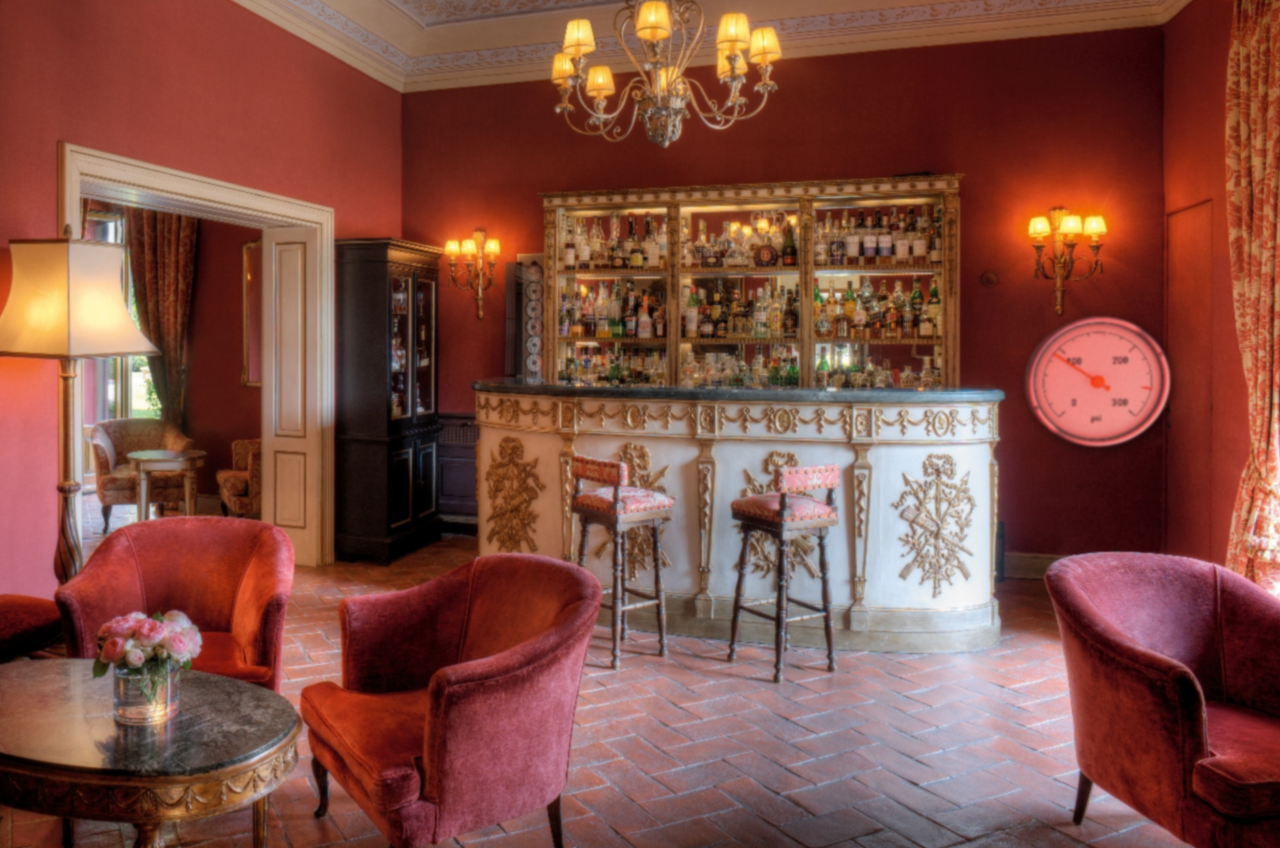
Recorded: 90 (psi)
